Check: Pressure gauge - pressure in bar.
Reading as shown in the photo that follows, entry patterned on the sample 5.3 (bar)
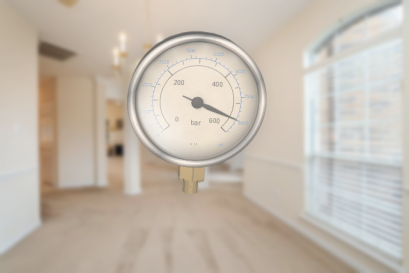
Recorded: 550 (bar)
